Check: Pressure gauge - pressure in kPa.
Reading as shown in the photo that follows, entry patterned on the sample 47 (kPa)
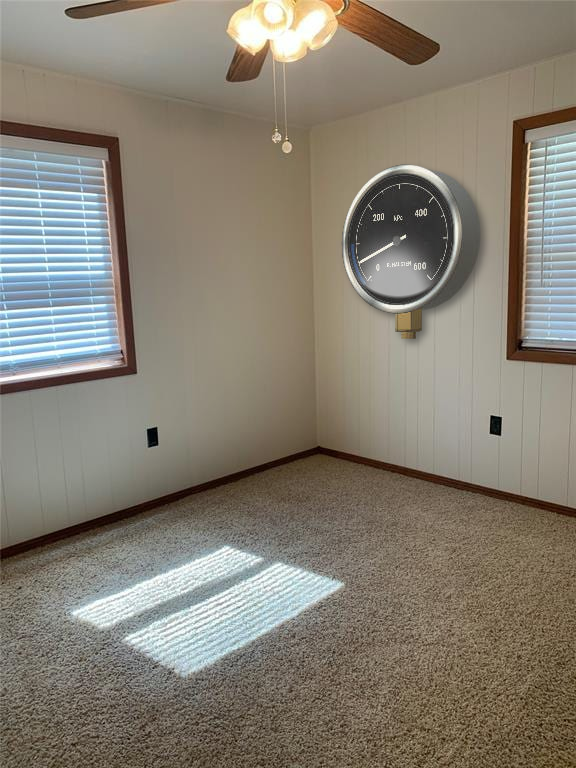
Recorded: 50 (kPa)
